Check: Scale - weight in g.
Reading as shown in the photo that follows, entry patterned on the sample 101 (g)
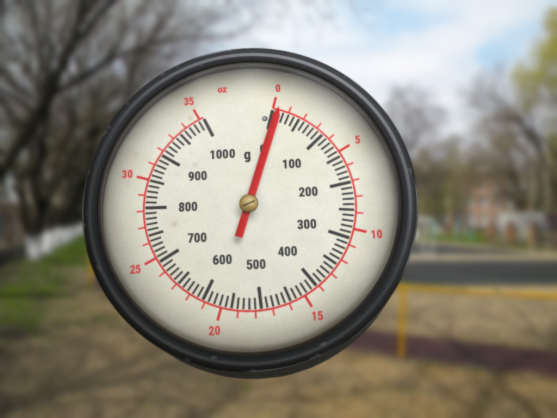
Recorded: 10 (g)
